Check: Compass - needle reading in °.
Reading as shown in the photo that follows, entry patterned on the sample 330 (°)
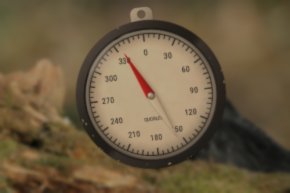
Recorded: 335 (°)
